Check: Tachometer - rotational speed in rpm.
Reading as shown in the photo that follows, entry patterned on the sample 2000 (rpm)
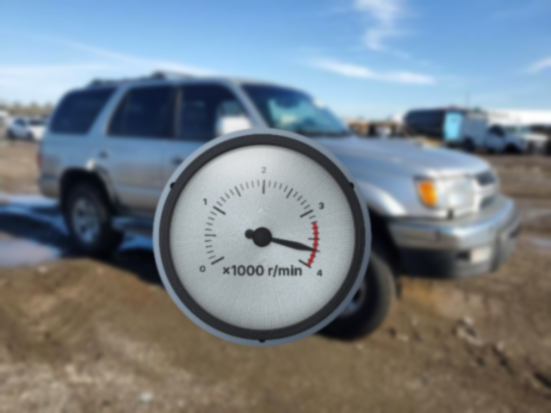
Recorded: 3700 (rpm)
